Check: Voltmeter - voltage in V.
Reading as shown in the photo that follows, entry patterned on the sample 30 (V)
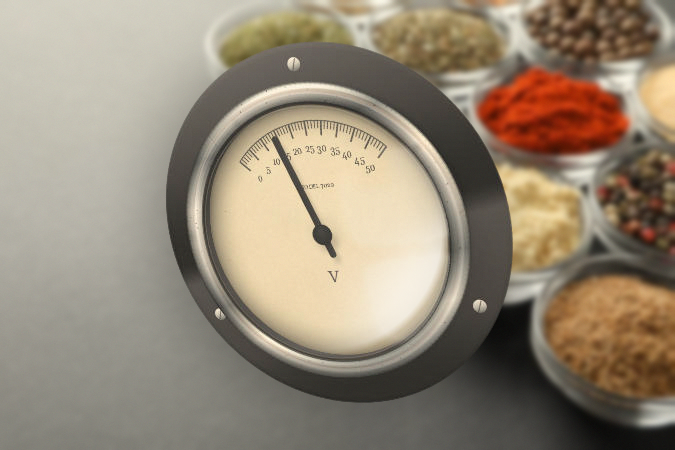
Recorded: 15 (V)
